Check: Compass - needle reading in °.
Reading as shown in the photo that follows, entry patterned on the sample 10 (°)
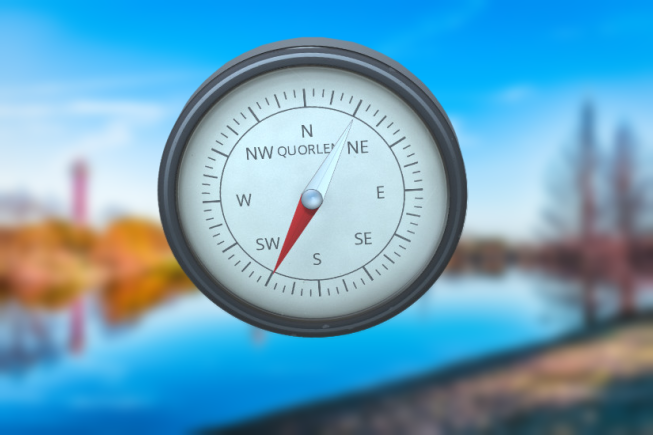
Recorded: 210 (°)
